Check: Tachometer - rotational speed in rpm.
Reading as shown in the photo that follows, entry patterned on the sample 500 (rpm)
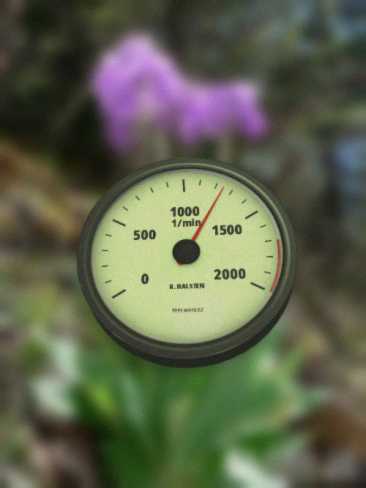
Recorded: 1250 (rpm)
